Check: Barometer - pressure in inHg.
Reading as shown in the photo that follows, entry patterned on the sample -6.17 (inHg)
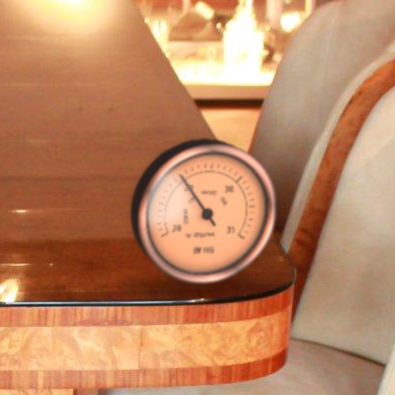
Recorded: 29 (inHg)
